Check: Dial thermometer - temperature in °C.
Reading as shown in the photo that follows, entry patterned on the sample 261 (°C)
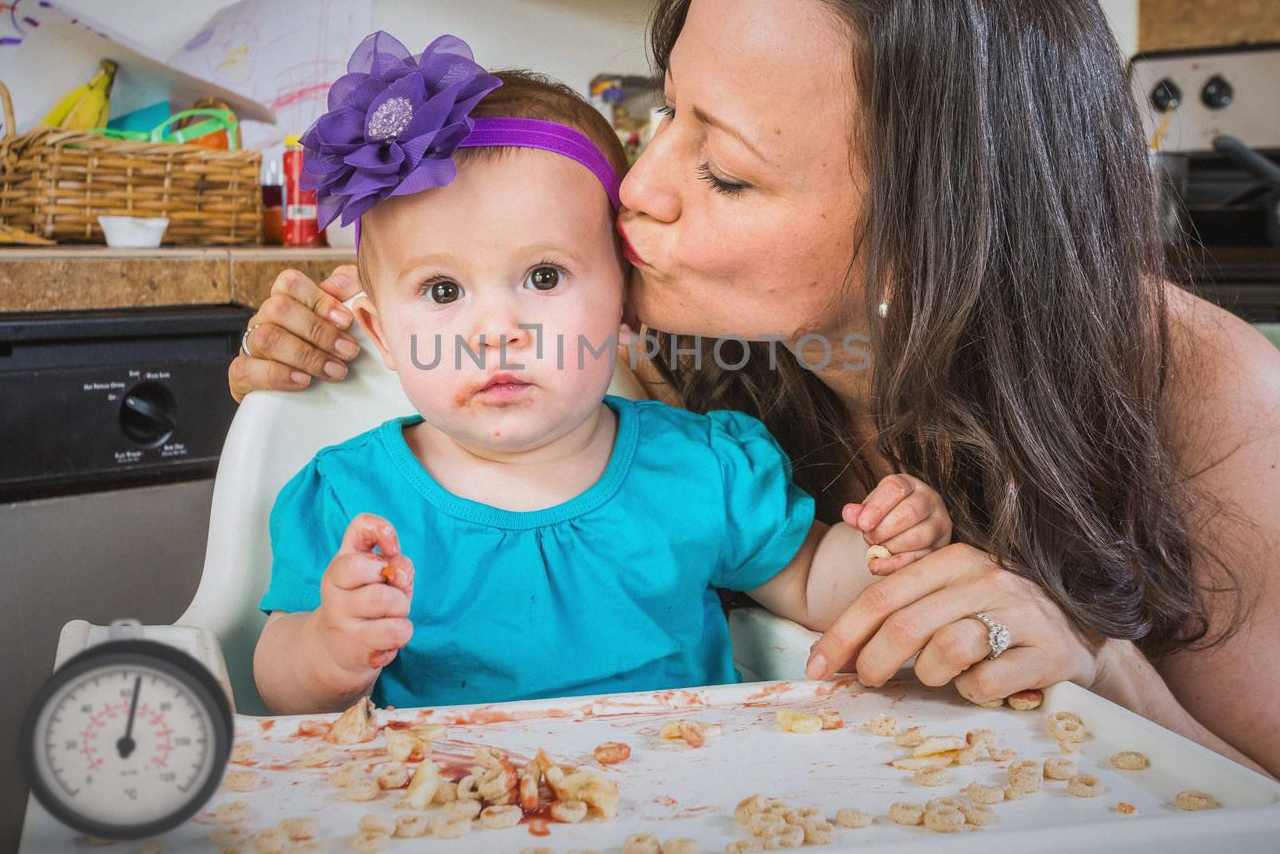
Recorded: 65 (°C)
